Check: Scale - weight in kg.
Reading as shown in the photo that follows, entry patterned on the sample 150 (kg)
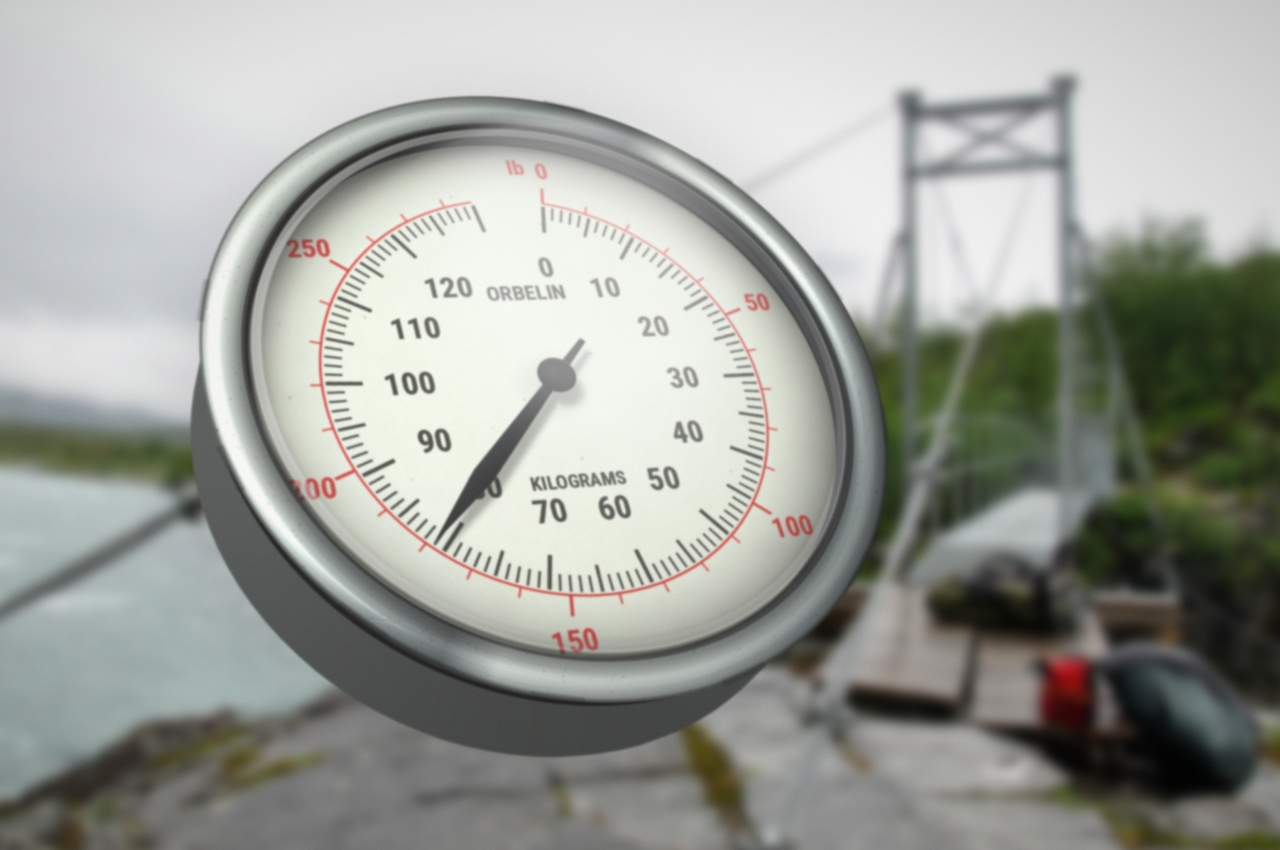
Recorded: 81 (kg)
